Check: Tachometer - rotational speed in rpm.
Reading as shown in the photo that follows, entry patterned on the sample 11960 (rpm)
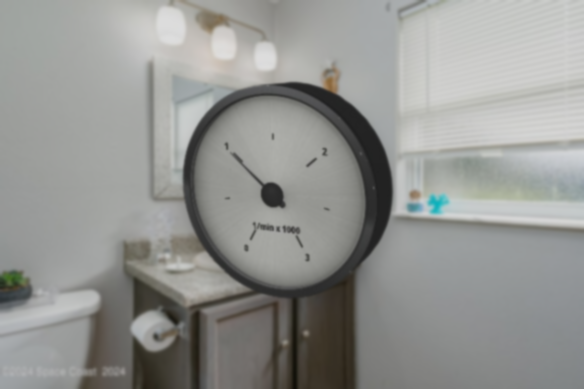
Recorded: 1000 (rpm)
